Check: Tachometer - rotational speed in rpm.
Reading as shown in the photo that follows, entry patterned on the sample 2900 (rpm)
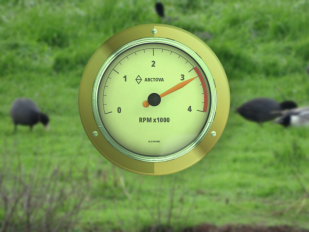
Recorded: 3200 (rpm)
